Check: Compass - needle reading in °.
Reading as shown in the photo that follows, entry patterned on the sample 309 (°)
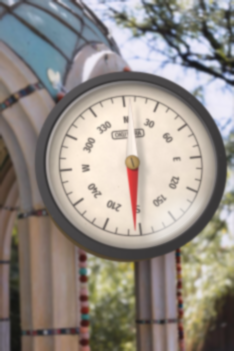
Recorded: 185 (°)
